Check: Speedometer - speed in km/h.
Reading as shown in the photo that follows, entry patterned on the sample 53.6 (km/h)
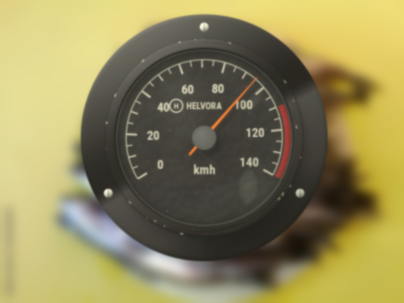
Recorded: 95 (km/h)
